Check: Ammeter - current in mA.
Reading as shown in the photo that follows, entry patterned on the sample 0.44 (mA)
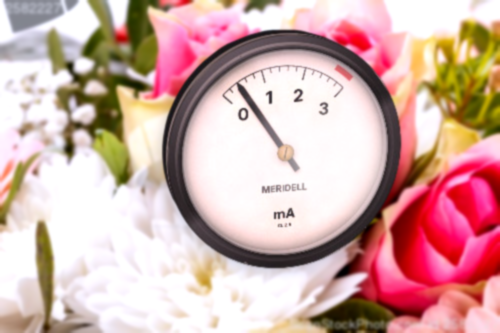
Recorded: 0.4 (mA)
